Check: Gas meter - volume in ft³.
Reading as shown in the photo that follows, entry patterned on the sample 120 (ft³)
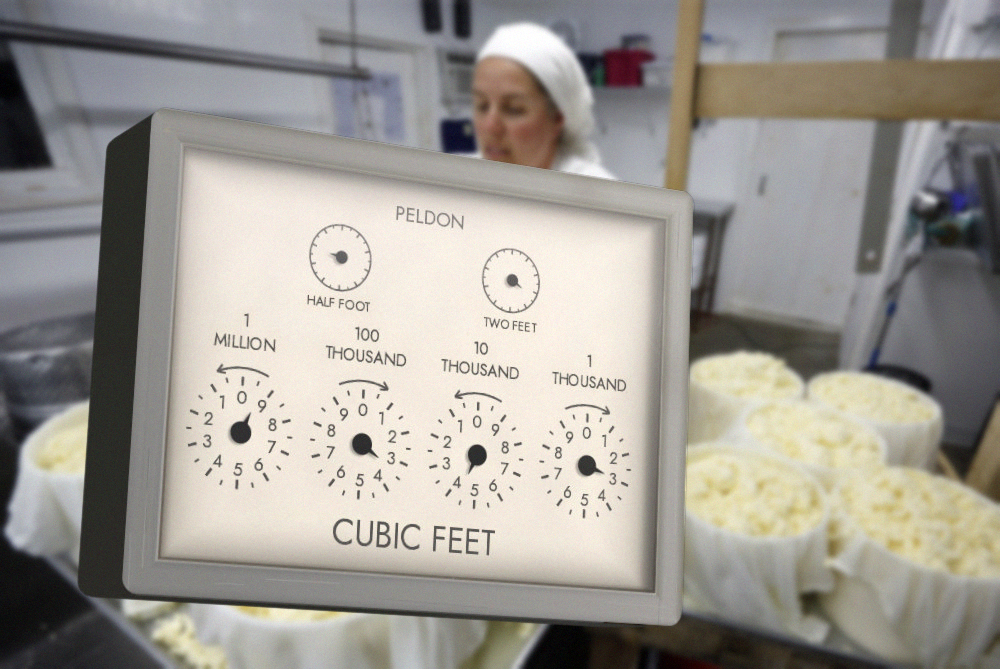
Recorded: 934300 (ft³)
